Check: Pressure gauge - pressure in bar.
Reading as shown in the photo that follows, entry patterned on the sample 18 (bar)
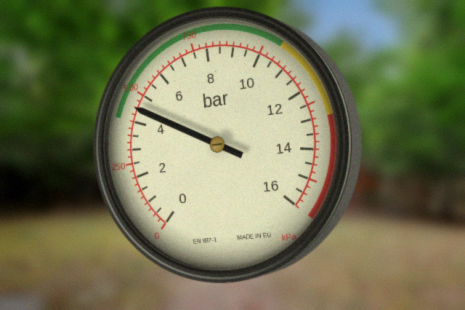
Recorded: 4.5 (bar)
